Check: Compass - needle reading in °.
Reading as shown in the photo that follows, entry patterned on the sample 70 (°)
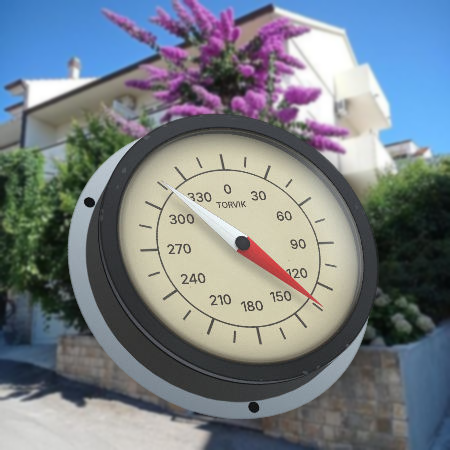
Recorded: 135 (°)
